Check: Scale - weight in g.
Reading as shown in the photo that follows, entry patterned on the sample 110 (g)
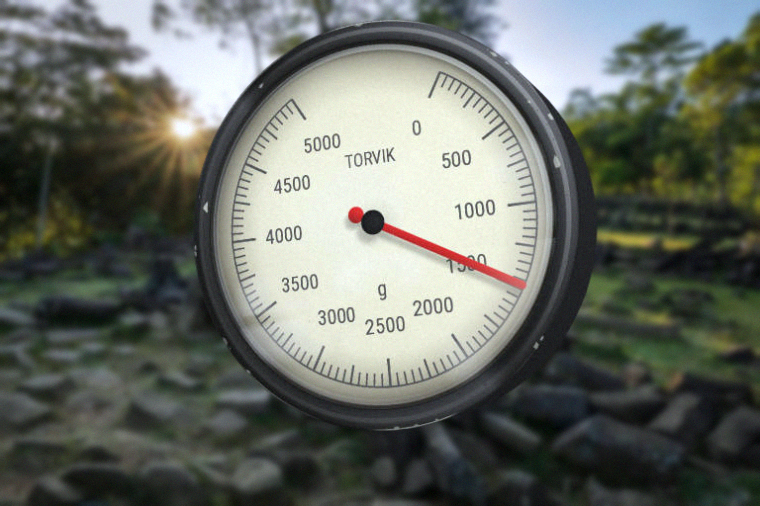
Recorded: 1475 (g)
